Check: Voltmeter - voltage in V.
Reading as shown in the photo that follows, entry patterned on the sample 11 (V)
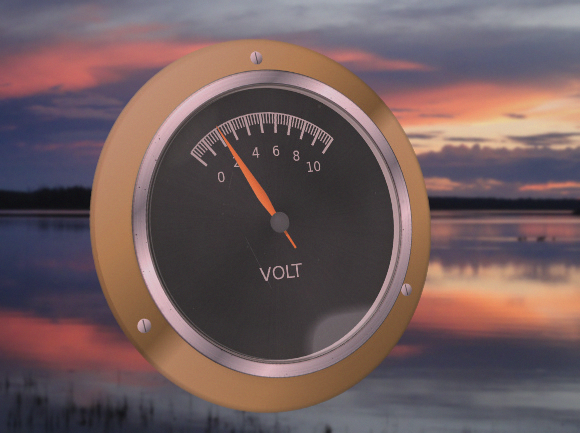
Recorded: 2 (V)
